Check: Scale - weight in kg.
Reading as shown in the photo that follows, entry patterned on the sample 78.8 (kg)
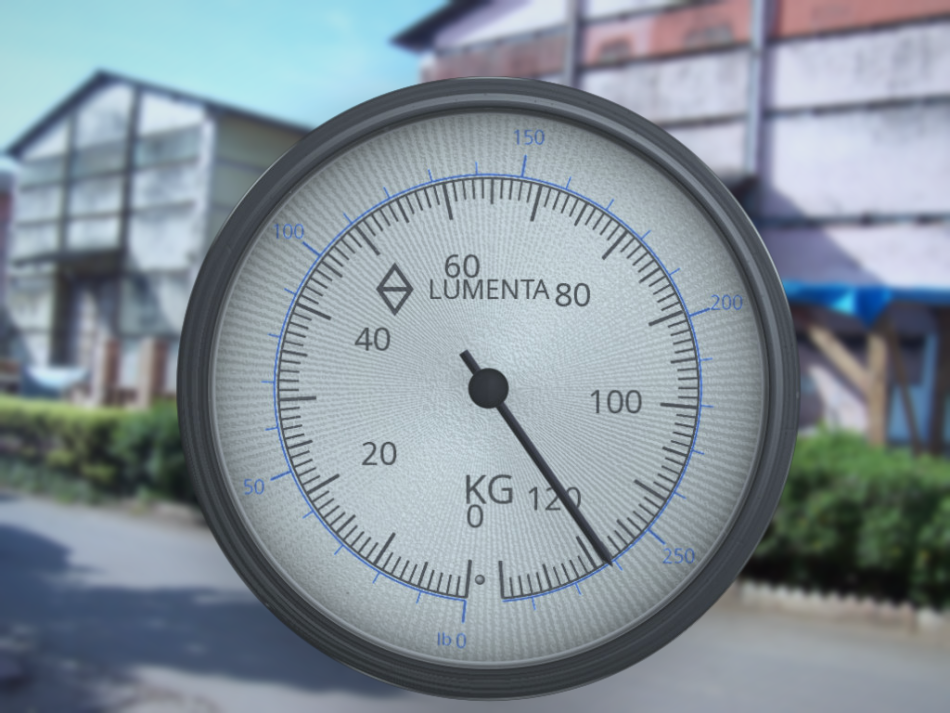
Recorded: 118.5 (kg)
